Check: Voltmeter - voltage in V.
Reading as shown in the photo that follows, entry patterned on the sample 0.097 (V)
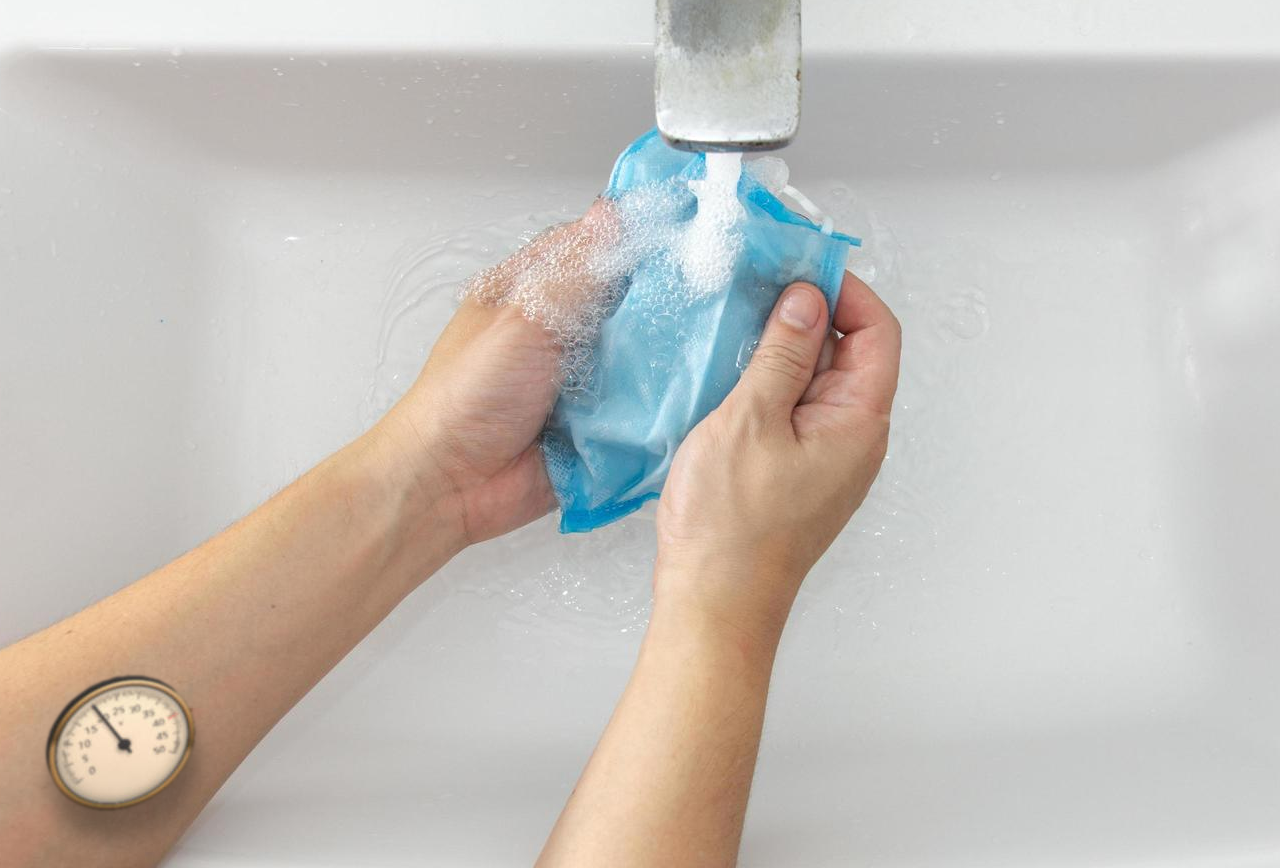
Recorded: 20 (V)
